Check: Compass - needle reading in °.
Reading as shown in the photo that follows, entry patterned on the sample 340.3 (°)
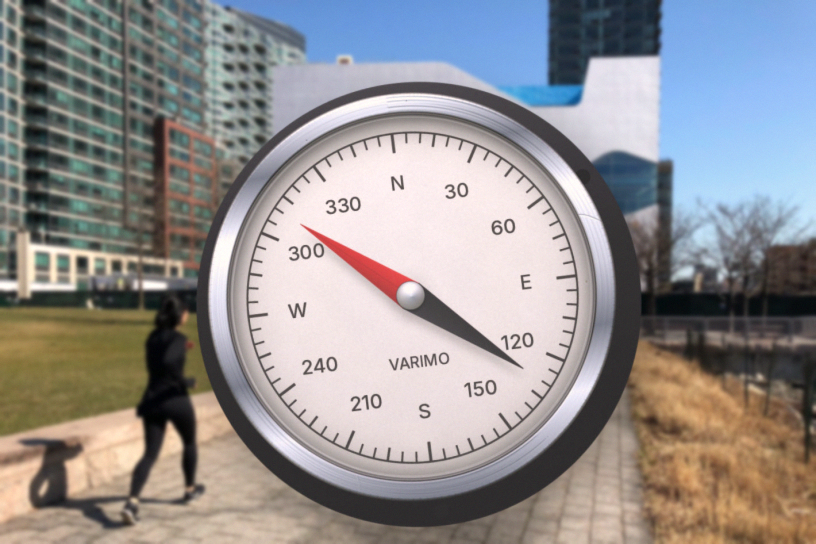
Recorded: 310 (°)
